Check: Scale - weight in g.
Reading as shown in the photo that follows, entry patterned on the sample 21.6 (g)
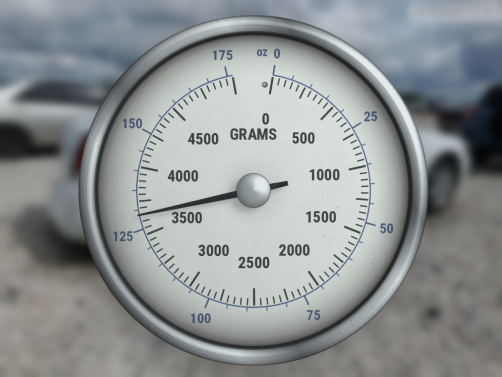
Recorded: 3650 (g)
